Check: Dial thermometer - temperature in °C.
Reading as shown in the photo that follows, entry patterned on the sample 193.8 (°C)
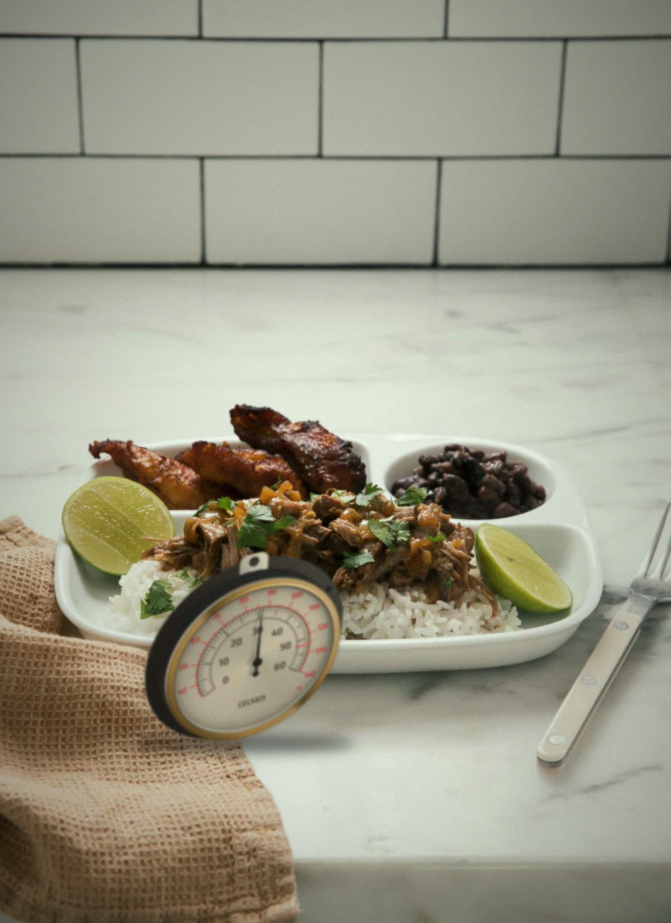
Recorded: 30 (°C)
